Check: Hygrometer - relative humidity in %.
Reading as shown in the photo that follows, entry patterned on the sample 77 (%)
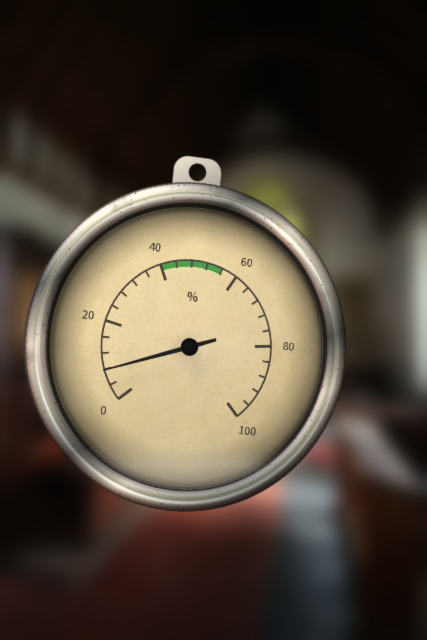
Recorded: 8 (%)
